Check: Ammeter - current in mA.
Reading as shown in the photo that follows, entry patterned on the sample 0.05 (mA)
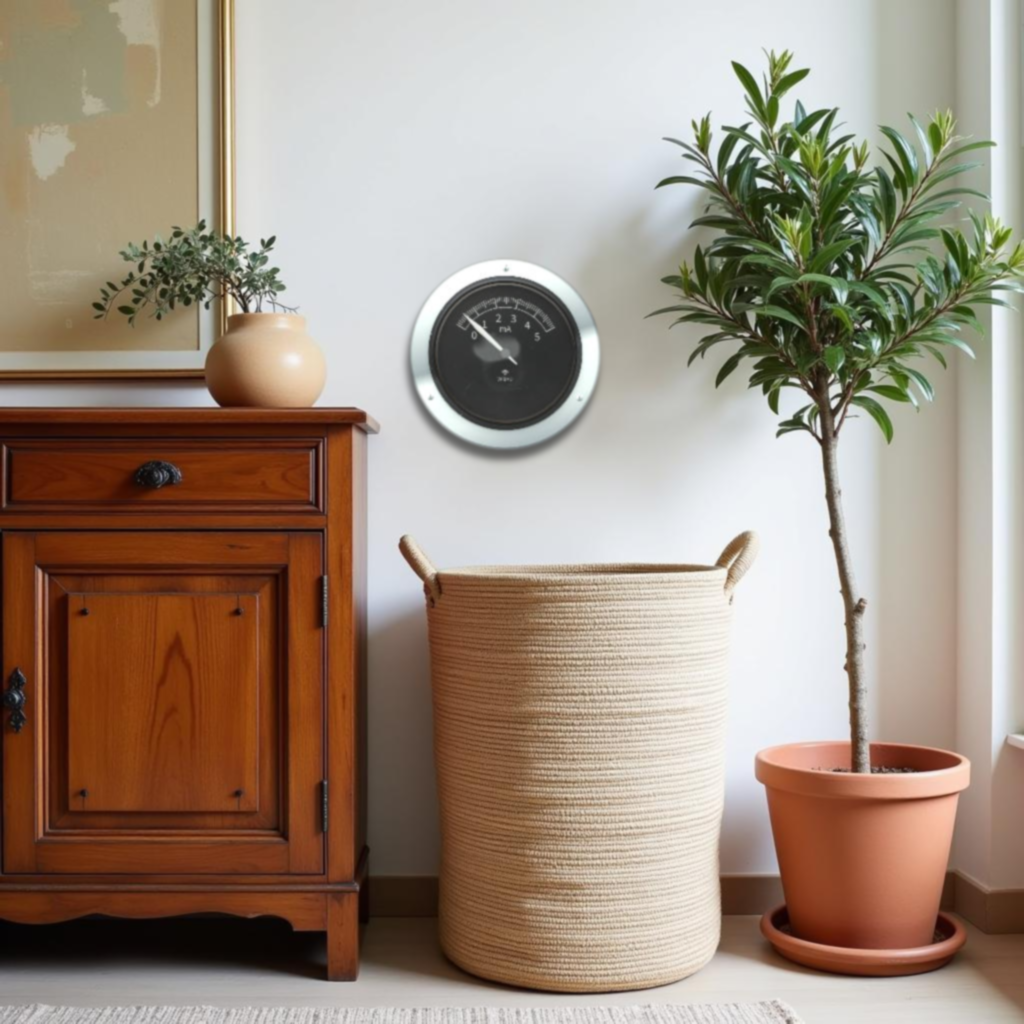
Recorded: 0.5 (mA)
